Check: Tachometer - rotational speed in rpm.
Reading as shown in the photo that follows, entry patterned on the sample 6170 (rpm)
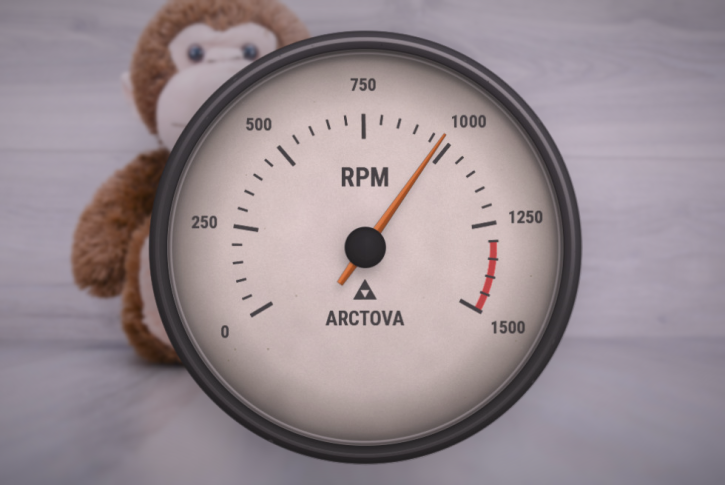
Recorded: 975 (rpm)
